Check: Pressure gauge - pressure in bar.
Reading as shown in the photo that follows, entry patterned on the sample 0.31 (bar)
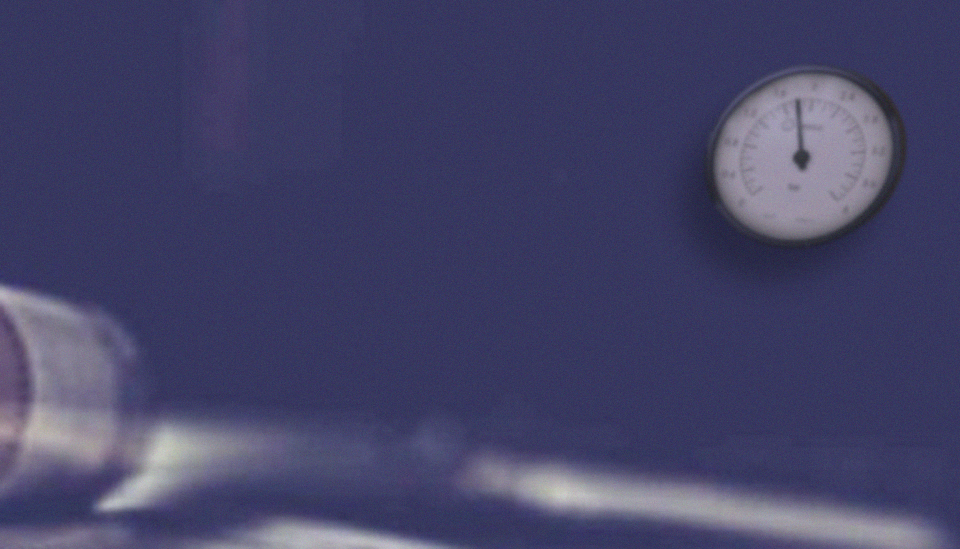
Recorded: 1.8 (bar)
